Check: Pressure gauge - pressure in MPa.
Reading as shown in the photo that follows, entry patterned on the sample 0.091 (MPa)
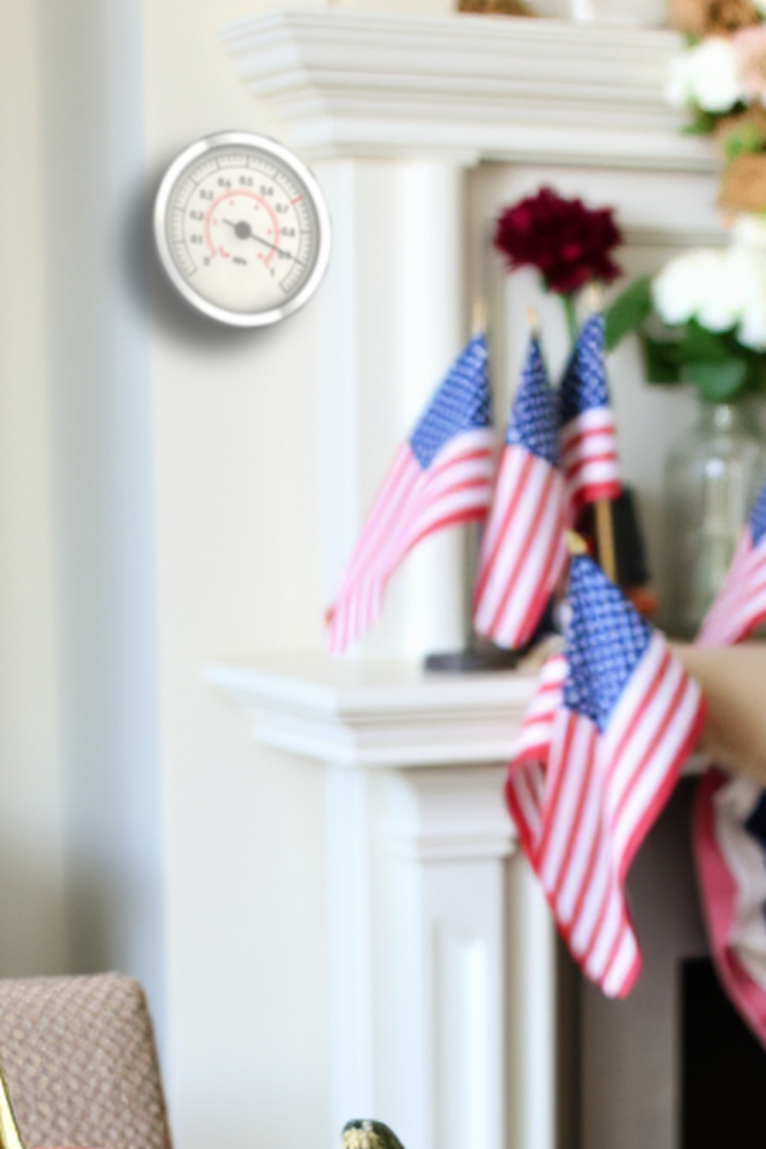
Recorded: 0.9 (MPa)
